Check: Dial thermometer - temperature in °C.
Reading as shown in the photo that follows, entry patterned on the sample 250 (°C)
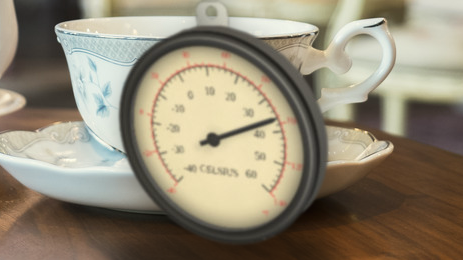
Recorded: 36 (°C)
